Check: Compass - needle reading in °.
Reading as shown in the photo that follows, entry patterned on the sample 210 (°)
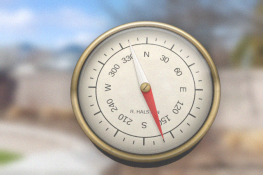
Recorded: 160 (°)
